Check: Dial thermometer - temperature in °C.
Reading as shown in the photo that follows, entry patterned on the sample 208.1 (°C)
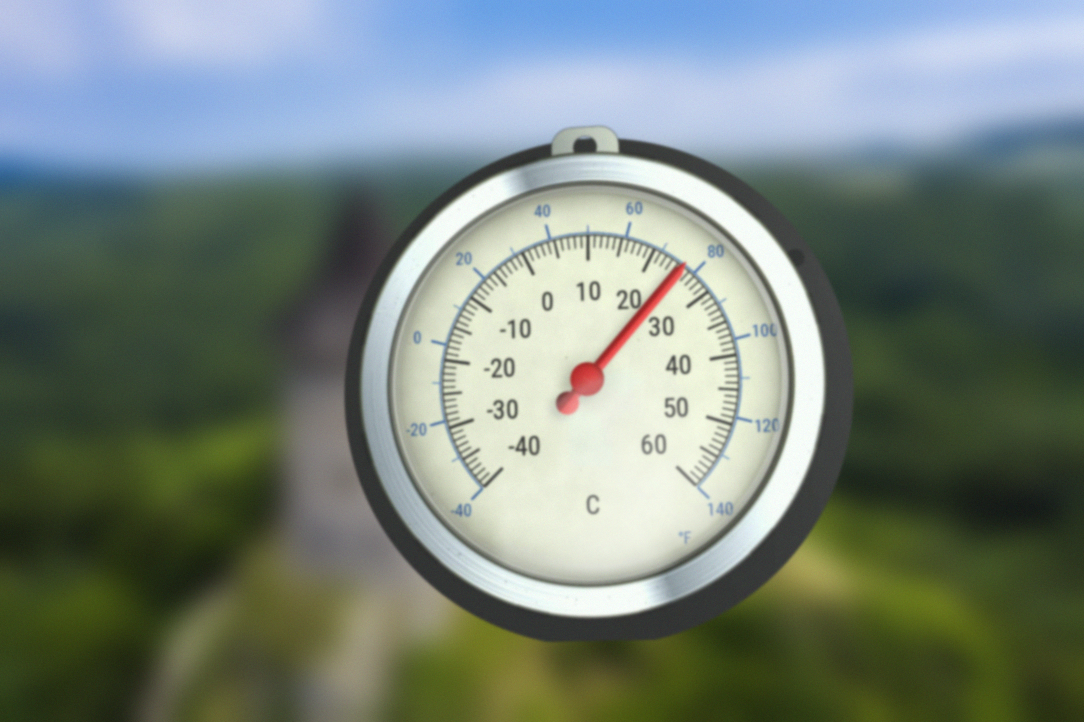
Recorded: 25 (°C)
